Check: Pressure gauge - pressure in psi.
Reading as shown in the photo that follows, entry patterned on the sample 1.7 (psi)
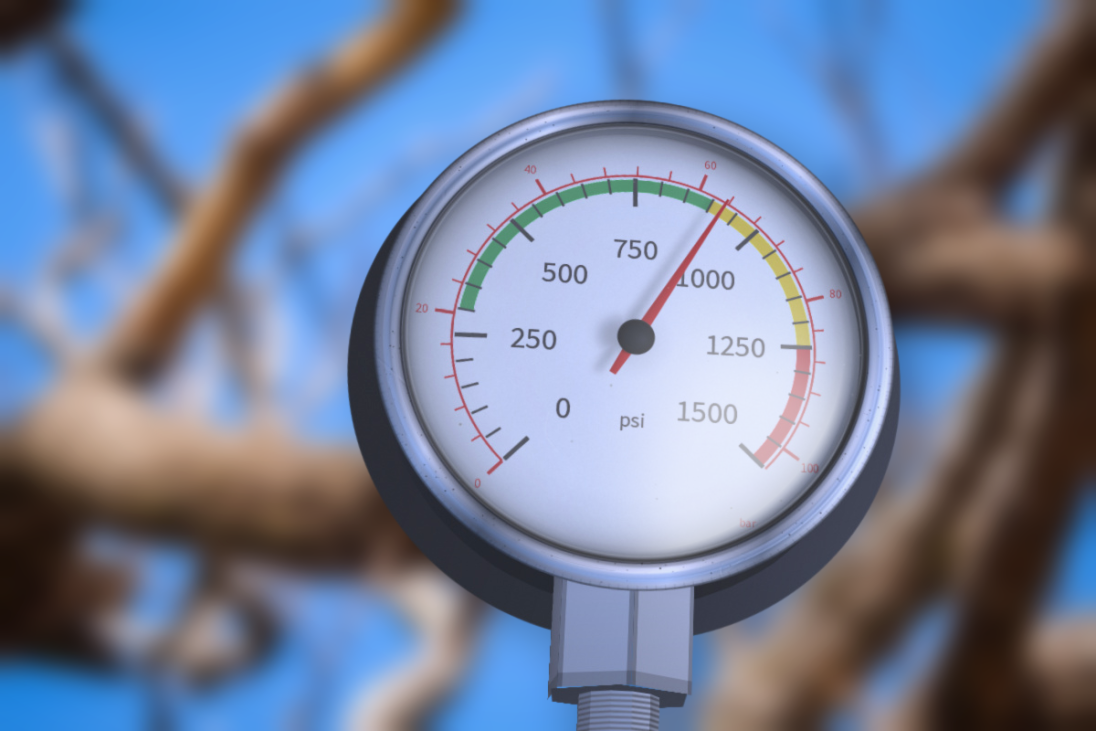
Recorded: 925 (psi)
